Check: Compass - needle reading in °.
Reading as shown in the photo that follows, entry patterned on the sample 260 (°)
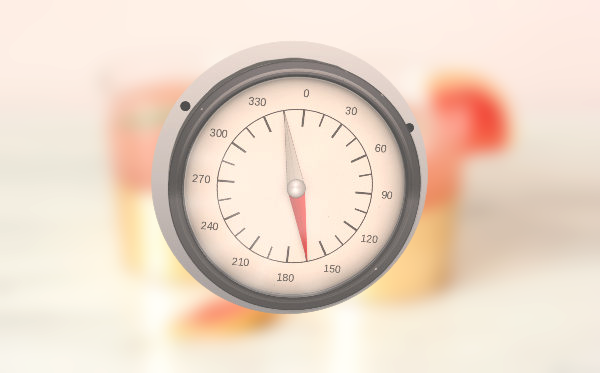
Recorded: 165 (°)
